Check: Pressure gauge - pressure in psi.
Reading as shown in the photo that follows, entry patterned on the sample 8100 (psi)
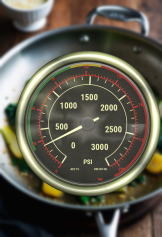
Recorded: 300 (psi)
